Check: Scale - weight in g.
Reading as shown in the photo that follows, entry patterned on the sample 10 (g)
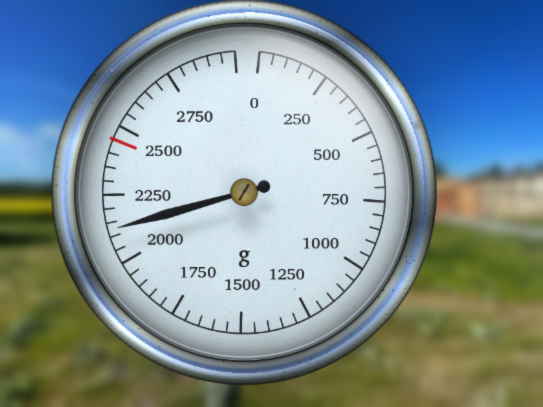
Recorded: 2125 (g)
